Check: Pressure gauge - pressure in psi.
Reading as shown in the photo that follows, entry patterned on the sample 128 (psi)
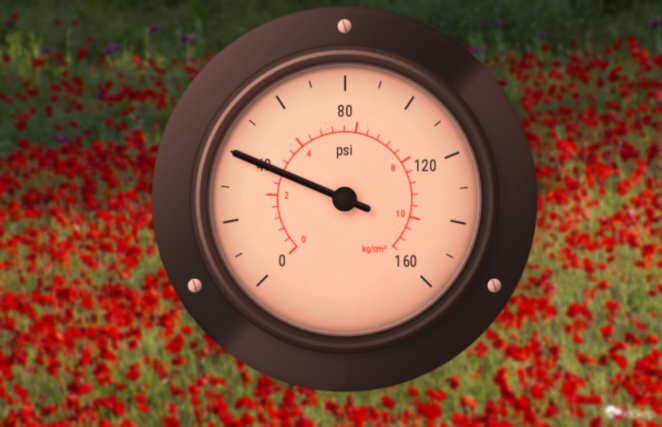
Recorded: 40 (psi)
